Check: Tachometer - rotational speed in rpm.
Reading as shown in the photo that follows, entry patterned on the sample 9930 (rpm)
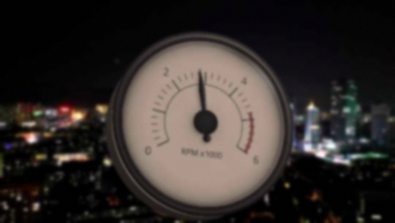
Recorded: 2800 (rpm)
